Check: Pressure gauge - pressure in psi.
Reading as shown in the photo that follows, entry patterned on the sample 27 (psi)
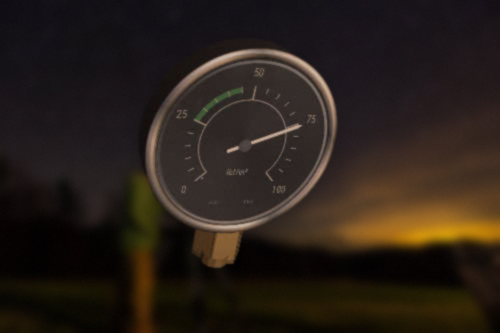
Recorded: 75 (psi)
